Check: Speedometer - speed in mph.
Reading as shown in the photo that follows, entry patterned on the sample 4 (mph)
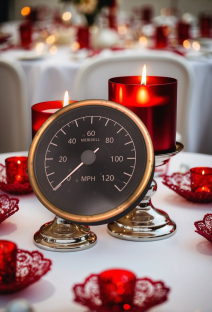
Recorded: 0 (mph)
